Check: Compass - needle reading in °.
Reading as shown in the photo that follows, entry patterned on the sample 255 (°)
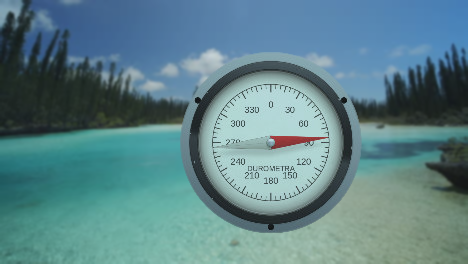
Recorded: 85 (°)
